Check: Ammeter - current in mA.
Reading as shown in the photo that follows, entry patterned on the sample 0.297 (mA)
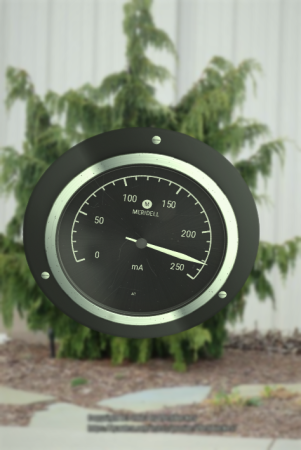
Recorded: 230 (mA)
